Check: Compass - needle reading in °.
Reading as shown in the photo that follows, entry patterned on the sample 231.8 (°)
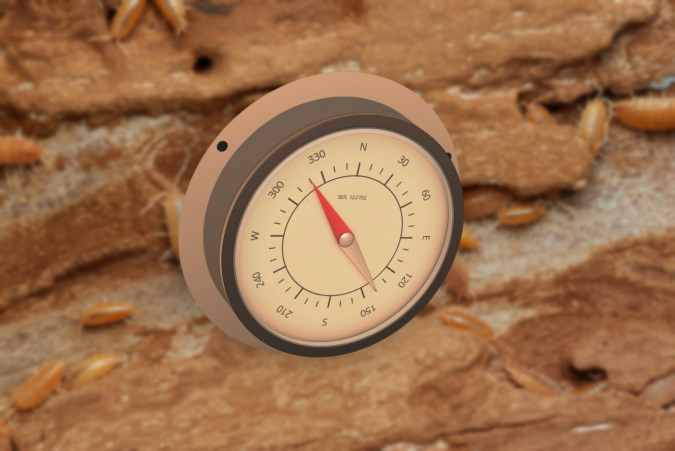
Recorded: 320 (°)
